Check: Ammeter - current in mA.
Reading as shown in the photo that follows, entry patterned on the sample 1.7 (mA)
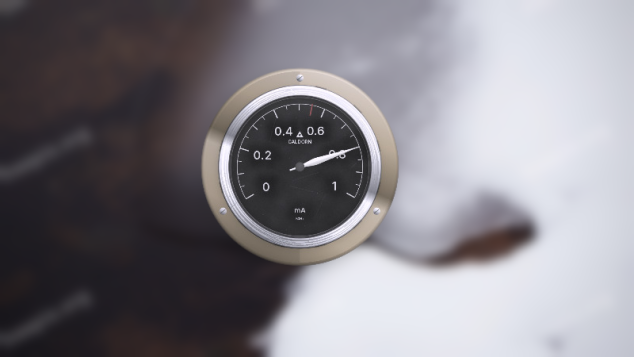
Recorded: 0.8 (mA)
